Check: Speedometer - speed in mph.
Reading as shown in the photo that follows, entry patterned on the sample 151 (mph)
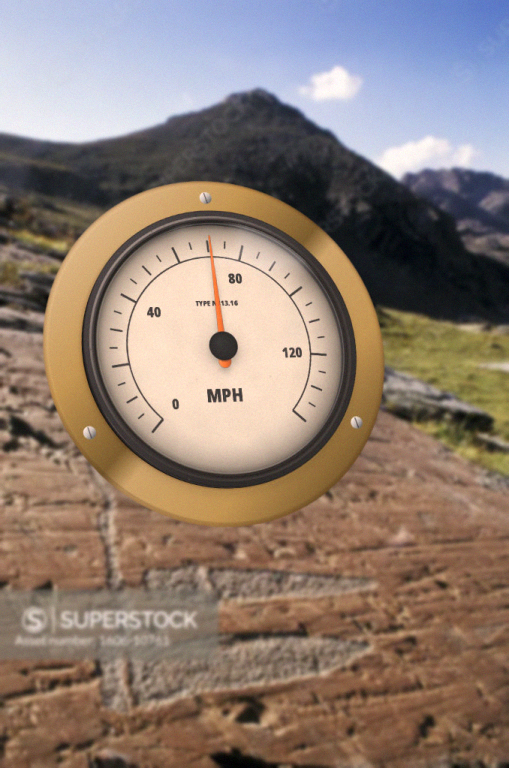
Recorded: 70 (mph)
